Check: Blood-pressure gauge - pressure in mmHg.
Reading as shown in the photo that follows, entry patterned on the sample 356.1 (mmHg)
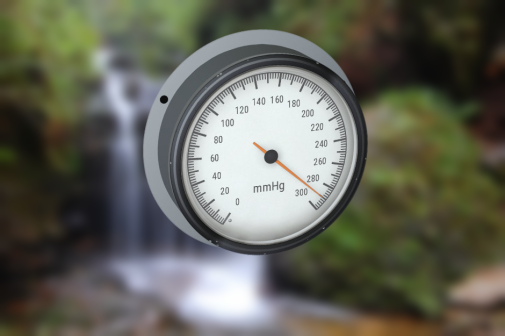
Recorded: 290 (mmHg)
